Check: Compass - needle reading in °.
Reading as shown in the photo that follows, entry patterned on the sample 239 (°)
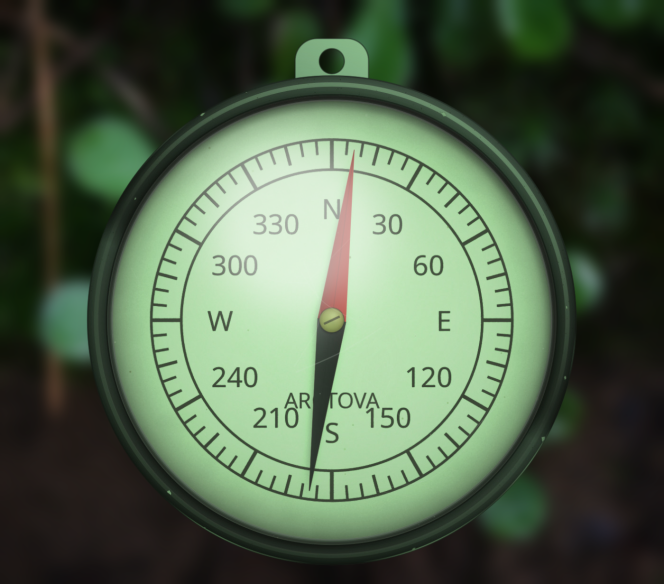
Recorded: 7.5 (°)
